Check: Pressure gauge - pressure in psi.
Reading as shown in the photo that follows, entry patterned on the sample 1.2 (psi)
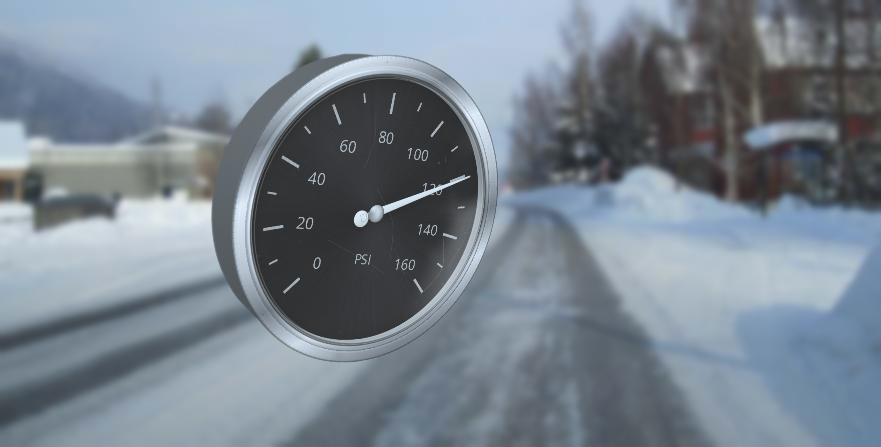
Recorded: 120 (psi)
